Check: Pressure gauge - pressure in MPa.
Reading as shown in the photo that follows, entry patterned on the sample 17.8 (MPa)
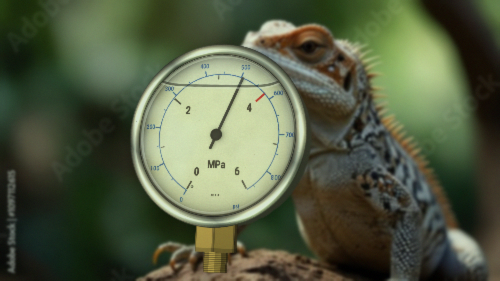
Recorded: 3.5 (MPa)
